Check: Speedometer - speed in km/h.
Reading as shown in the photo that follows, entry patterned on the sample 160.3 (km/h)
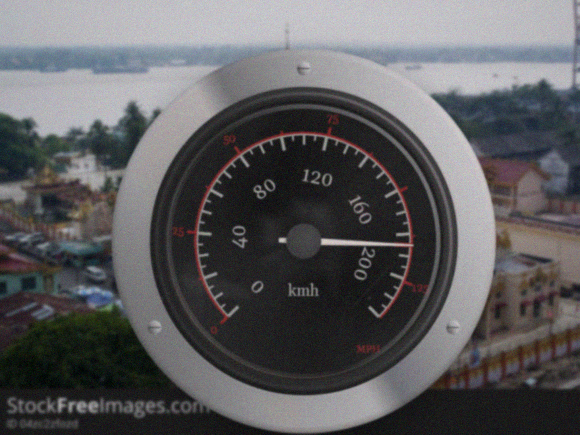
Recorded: 185 (km/h)
